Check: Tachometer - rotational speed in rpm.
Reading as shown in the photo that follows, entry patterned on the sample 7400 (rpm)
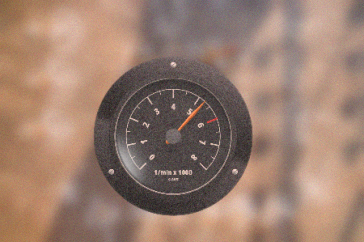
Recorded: 5250 (rpm)
